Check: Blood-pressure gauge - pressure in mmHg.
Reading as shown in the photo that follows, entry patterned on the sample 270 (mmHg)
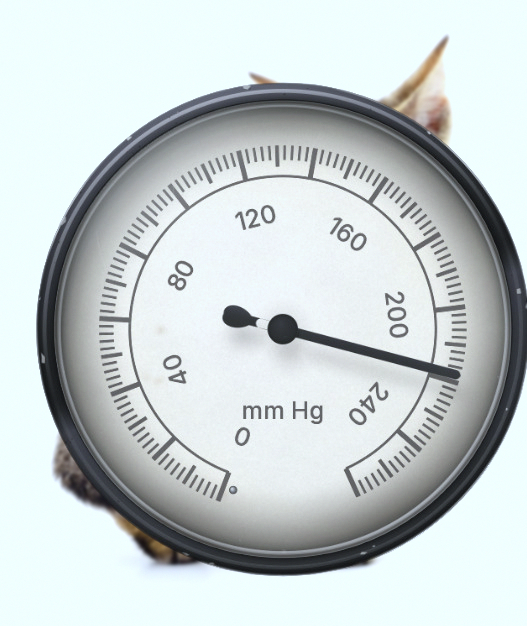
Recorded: 218 (mmHg)
